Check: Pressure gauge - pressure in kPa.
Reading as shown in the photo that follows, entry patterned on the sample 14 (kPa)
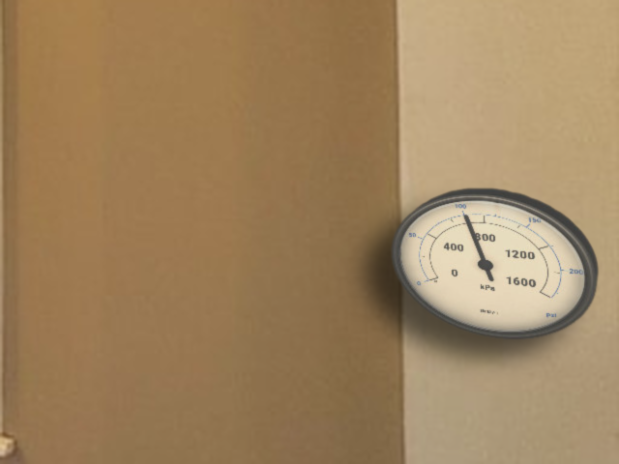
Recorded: 700 (kPa)
